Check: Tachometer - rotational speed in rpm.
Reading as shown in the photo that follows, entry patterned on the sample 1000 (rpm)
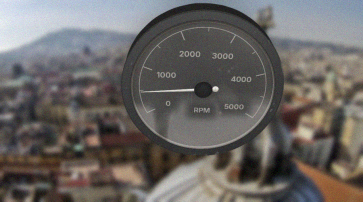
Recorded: 500 (rpm)
